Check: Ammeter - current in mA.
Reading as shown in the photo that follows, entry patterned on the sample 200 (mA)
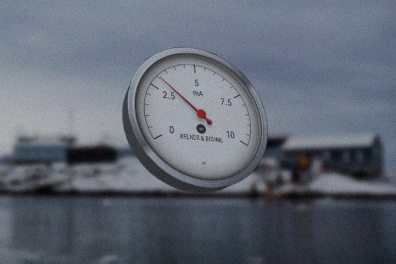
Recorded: 3 (mA)
